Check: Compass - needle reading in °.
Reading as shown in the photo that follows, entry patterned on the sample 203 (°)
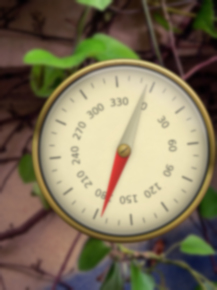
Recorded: 175 (°)
